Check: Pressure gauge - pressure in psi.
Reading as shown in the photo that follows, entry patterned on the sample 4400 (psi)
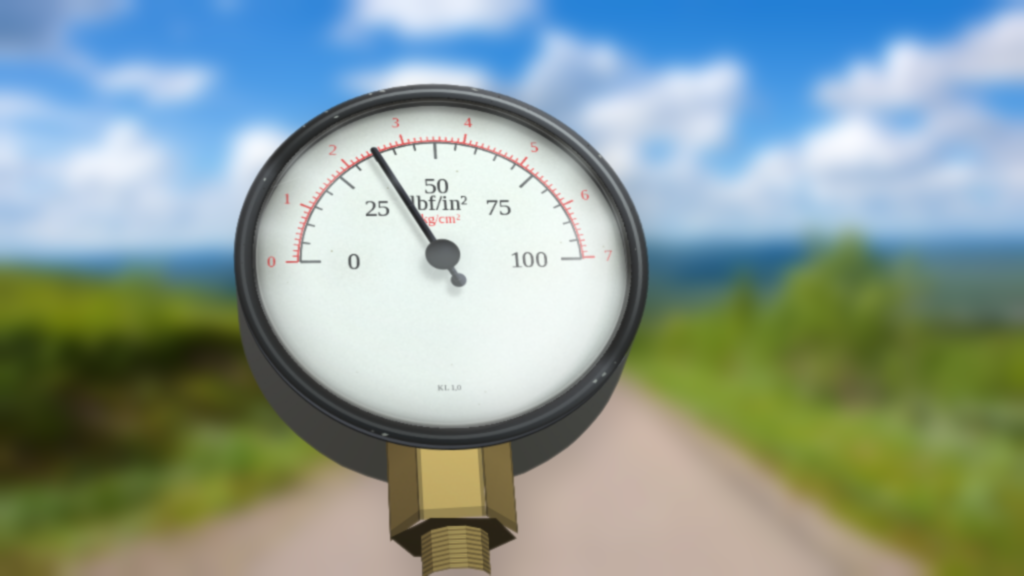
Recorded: 35 (psi)
